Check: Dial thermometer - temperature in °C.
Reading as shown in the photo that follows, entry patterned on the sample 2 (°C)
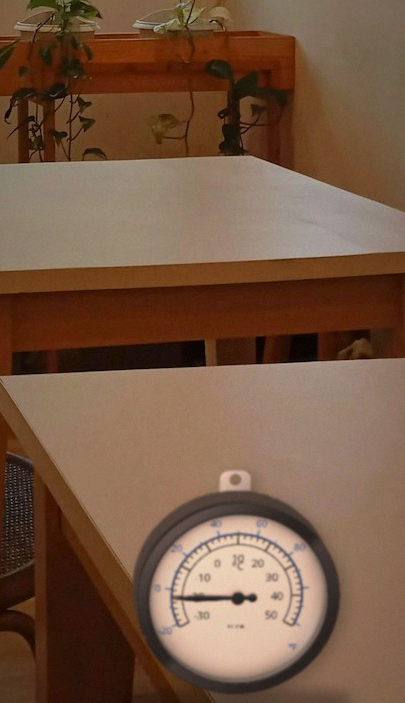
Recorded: -20 (°C)
